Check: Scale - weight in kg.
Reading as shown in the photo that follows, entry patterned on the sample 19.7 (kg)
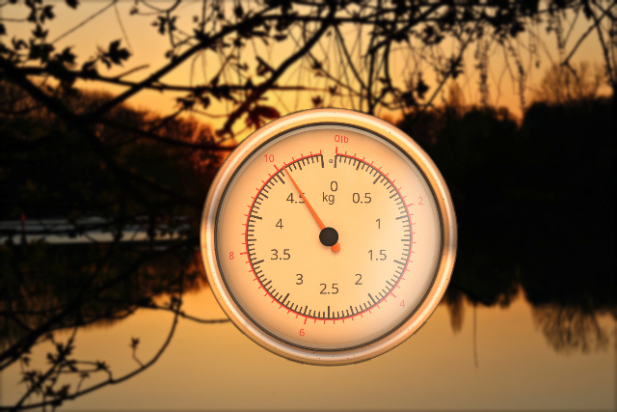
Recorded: 4.6 (kg)
